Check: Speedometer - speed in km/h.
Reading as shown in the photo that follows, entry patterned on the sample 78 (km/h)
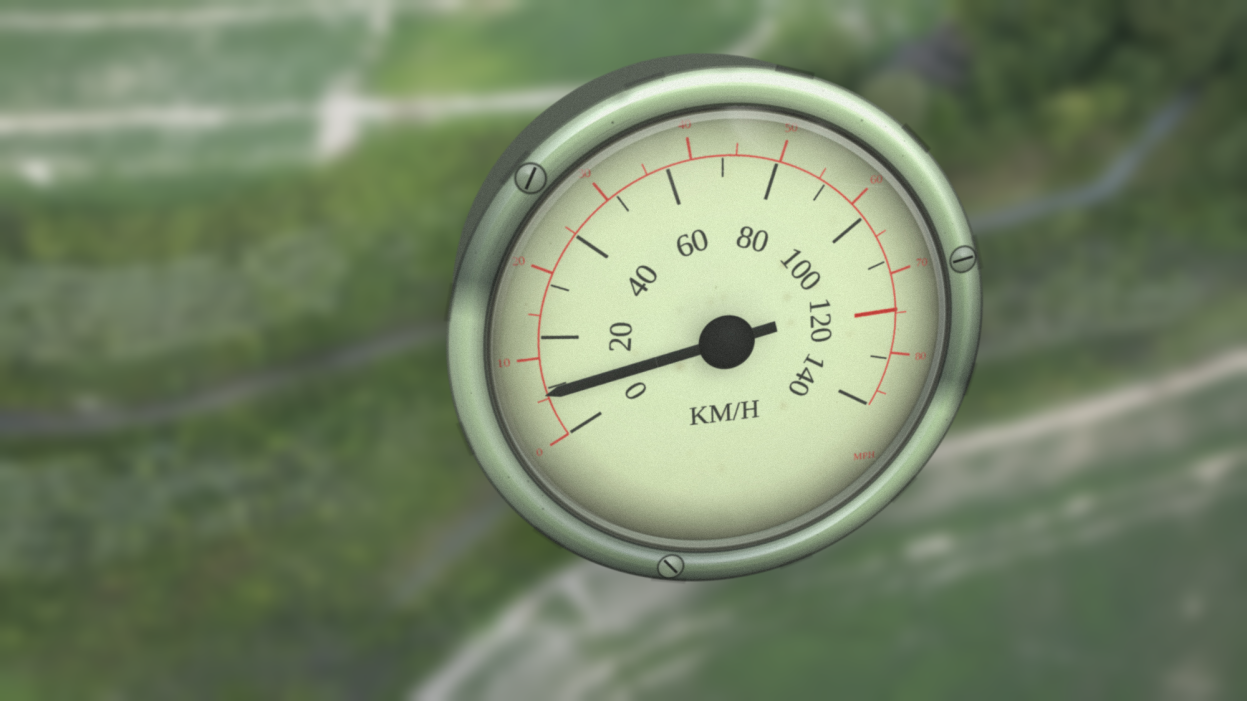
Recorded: 10 (km/h)
